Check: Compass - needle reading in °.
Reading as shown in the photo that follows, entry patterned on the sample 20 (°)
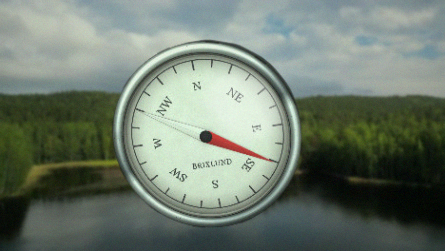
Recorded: 120 (°)
